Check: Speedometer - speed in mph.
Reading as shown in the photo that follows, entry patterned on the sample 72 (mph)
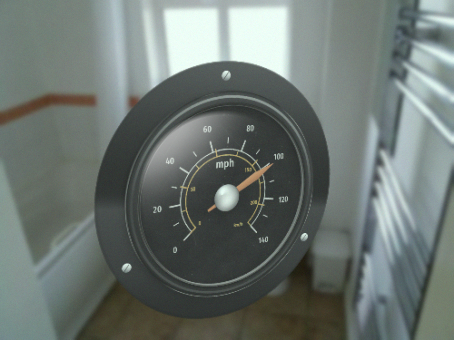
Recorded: 100 (mph)
